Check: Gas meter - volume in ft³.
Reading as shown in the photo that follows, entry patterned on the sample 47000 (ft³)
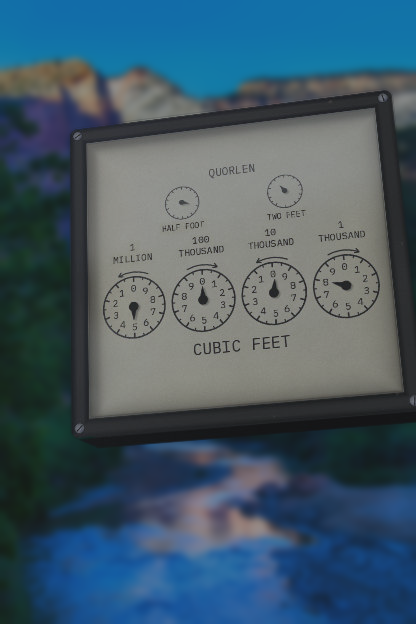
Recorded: 499800 (ft³)
